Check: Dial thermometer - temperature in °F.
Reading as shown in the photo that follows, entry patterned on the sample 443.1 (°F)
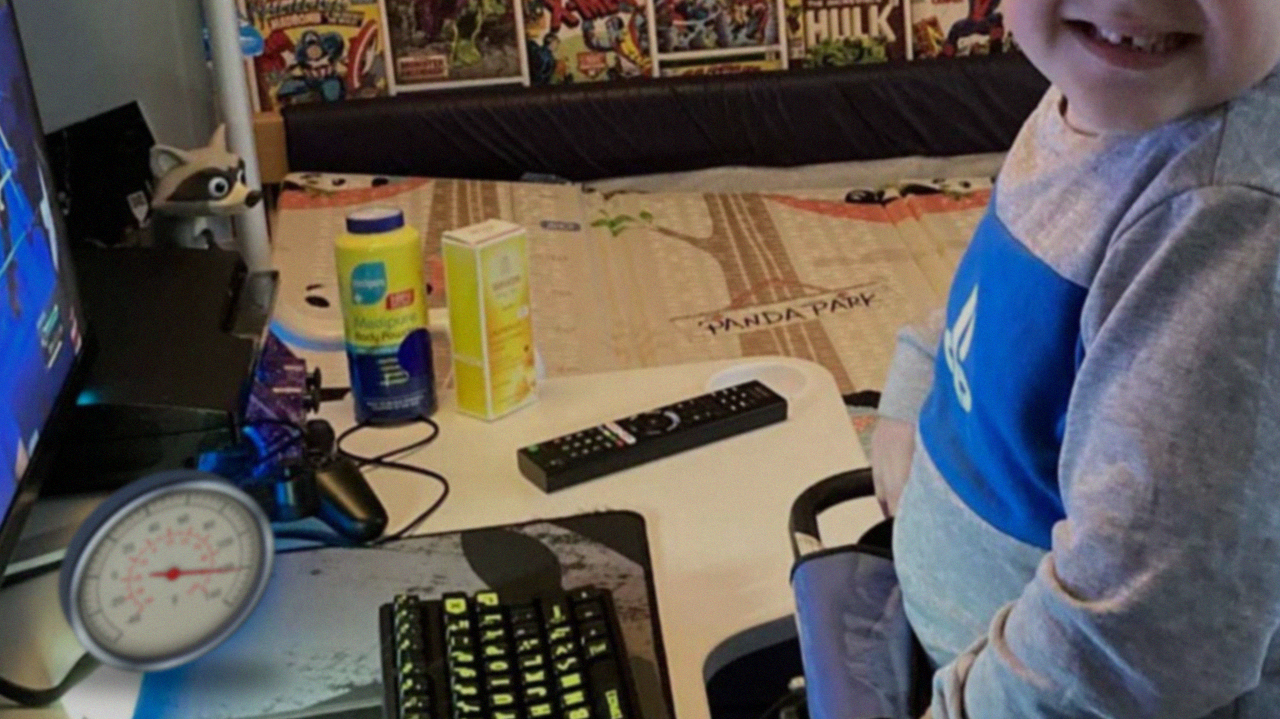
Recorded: 120 (°F)
